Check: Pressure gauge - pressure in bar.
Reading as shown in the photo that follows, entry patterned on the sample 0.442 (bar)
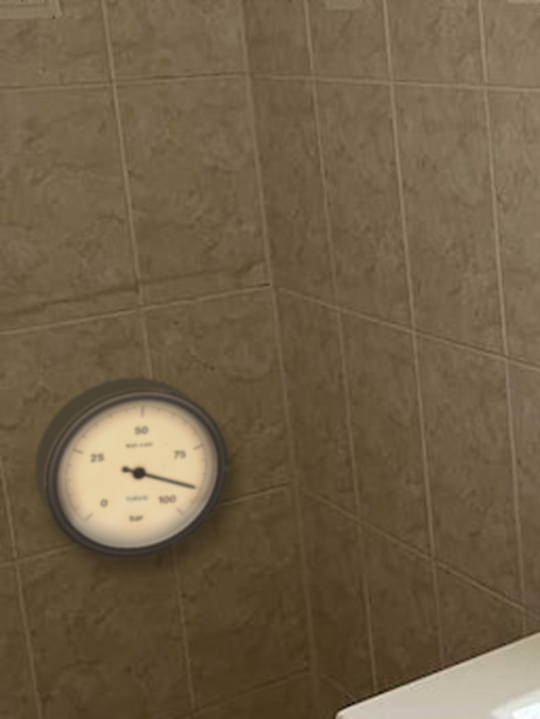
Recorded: 90 (bar)
